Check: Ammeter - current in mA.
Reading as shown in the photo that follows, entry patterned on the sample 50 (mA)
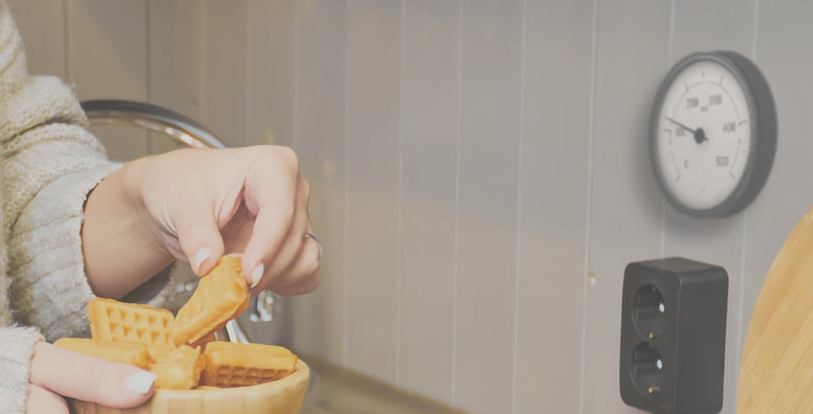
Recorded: 125 (mA)
